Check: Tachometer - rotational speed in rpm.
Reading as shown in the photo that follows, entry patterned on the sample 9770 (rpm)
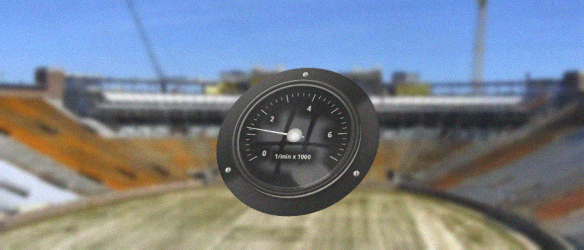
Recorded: 1200 (rpm)
